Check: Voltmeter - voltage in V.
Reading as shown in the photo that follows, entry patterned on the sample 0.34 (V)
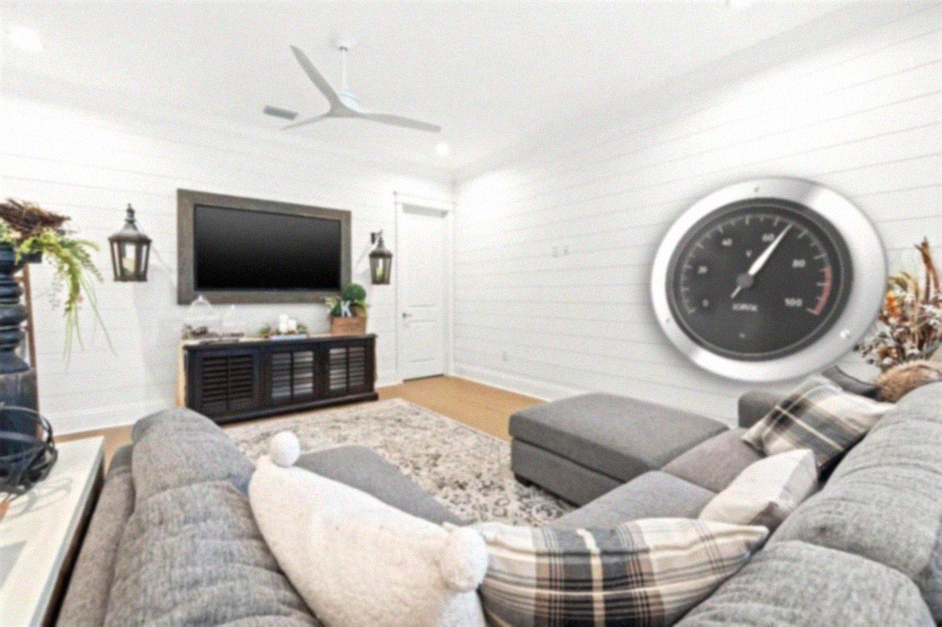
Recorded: 65 (V)
